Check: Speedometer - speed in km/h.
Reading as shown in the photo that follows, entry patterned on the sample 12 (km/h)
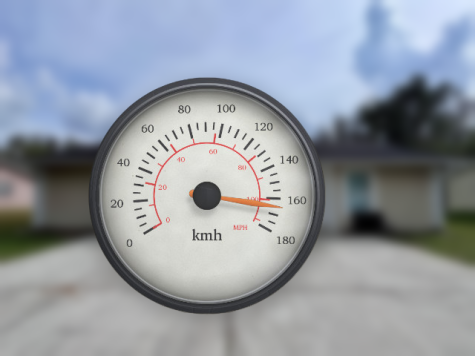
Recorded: 165 (km/h)
